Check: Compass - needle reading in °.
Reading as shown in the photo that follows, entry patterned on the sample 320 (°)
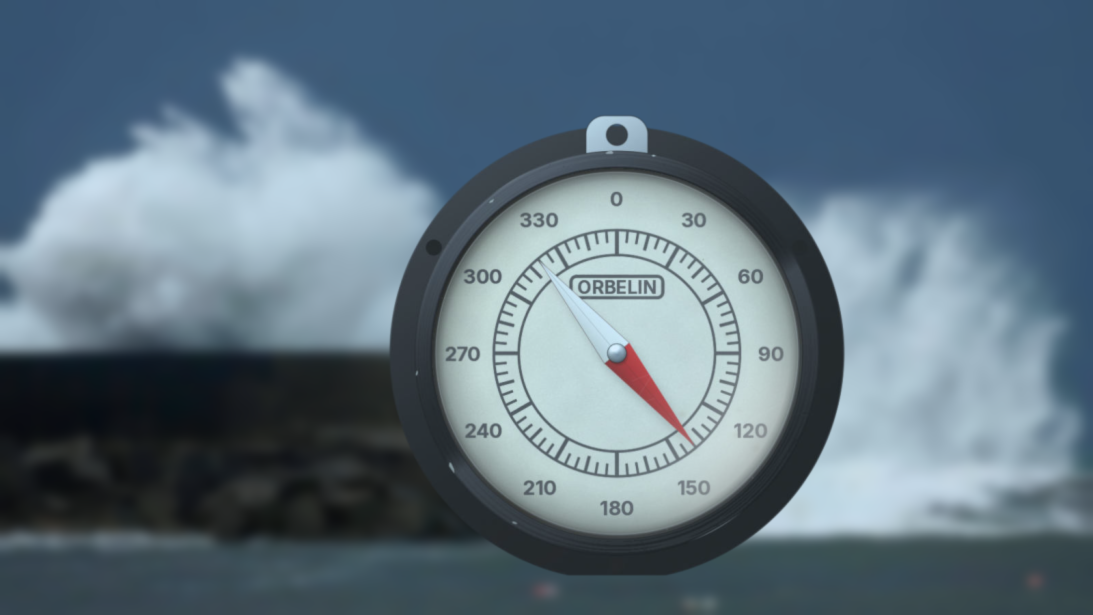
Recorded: 140 (°)
